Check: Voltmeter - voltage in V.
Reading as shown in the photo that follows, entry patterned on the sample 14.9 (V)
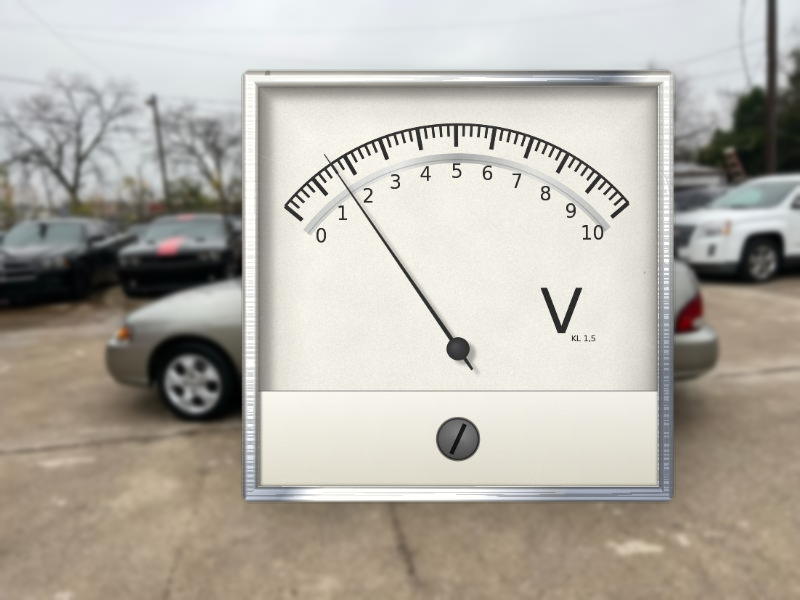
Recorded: 1.6 (V)
